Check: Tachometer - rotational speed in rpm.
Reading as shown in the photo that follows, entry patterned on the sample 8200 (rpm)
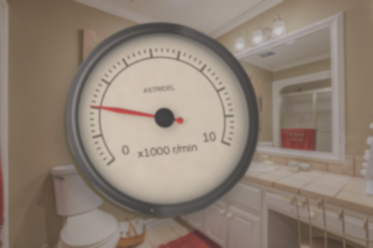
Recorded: 2000 (rpm)
